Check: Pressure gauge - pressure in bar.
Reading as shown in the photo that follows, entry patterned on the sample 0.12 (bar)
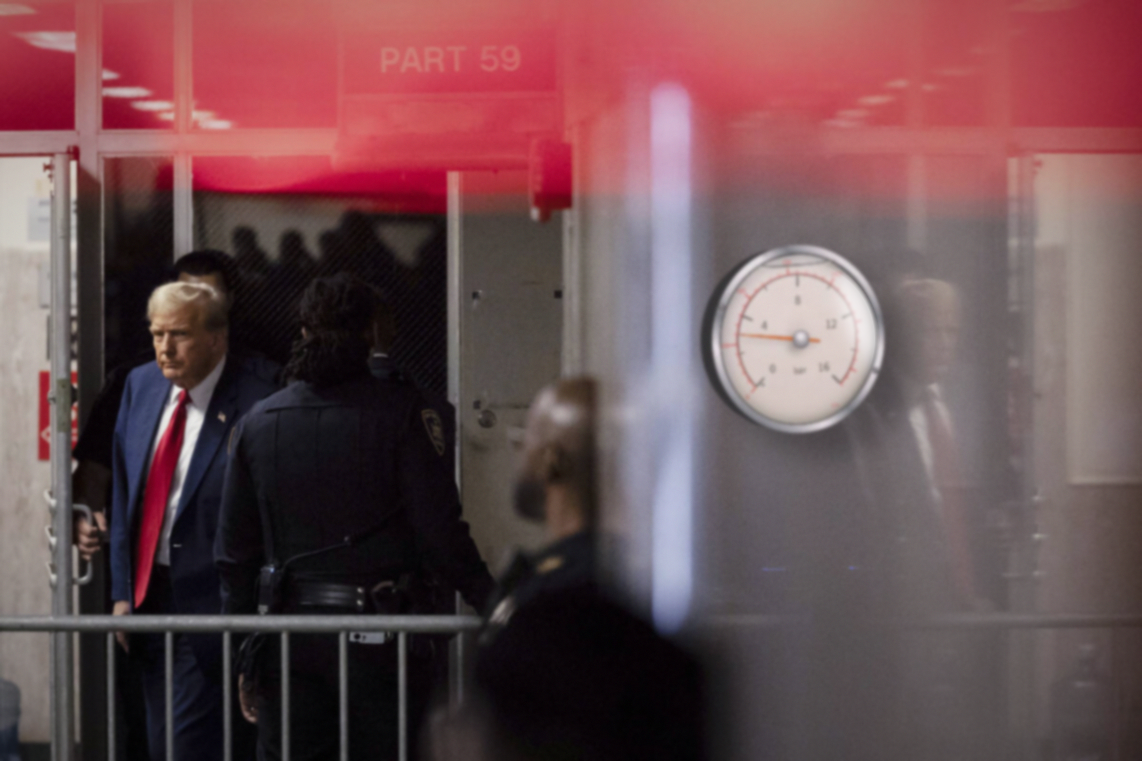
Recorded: 3 (bar)
